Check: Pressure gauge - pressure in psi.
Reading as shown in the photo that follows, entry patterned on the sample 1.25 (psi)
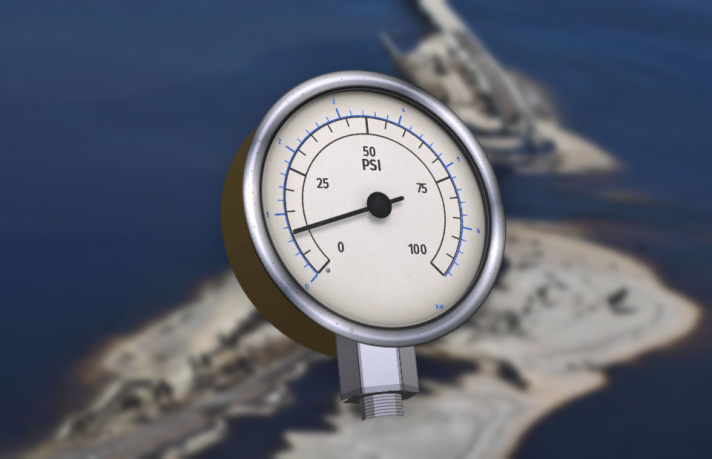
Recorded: 10 (psi)
